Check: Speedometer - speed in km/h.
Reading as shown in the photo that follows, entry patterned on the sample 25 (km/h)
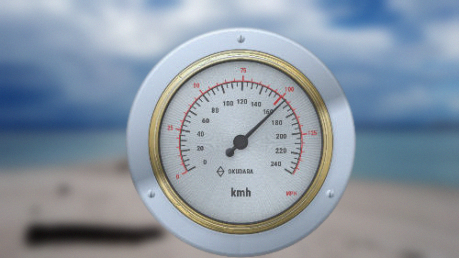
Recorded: 165 (km/h)
